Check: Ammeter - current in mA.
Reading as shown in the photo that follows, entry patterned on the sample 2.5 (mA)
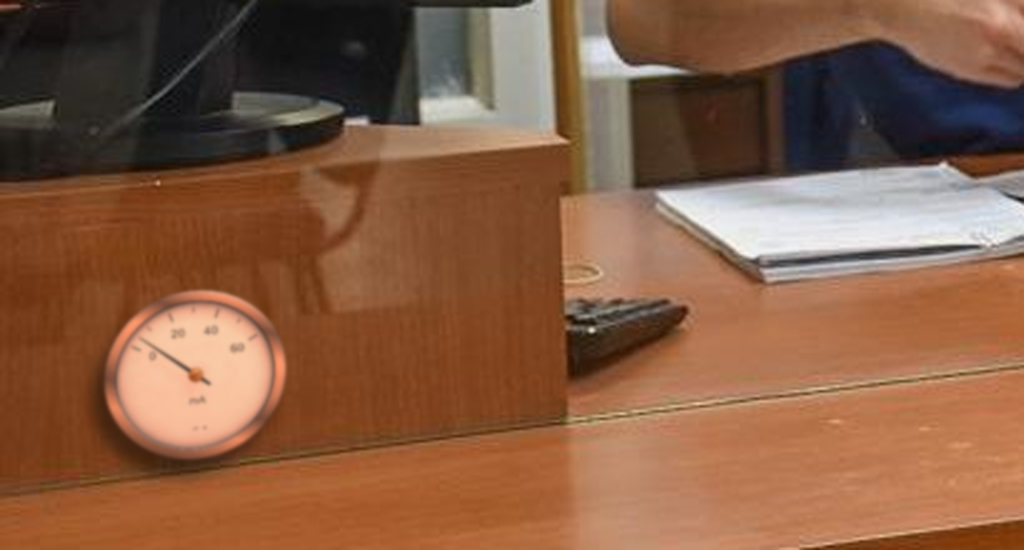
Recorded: 5 (mA)
